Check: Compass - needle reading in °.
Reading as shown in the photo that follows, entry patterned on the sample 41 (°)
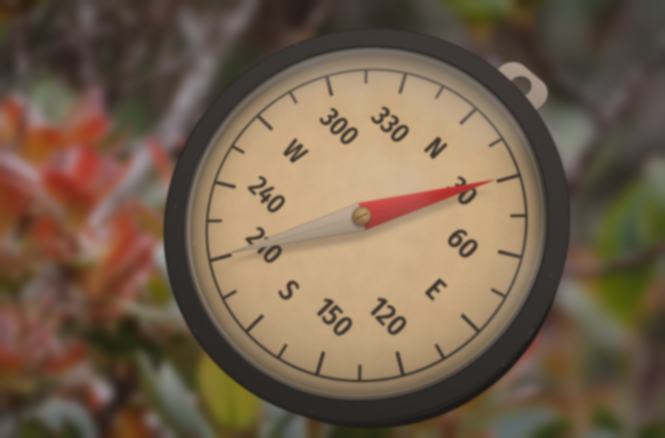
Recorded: 30 (°)
